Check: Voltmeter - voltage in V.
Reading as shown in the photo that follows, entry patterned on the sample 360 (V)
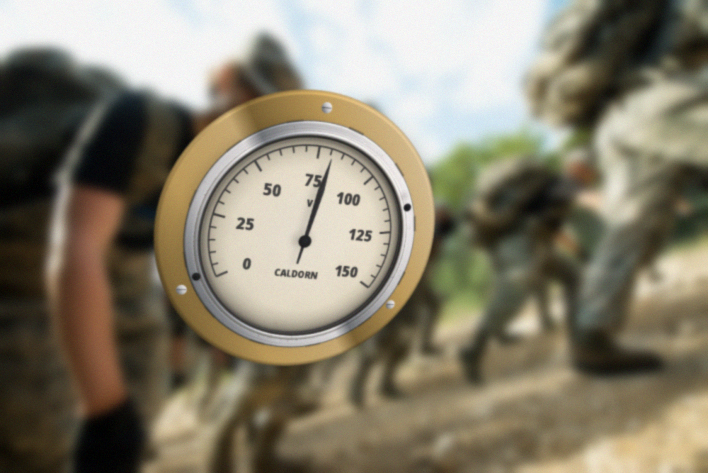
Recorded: 80 (V)
